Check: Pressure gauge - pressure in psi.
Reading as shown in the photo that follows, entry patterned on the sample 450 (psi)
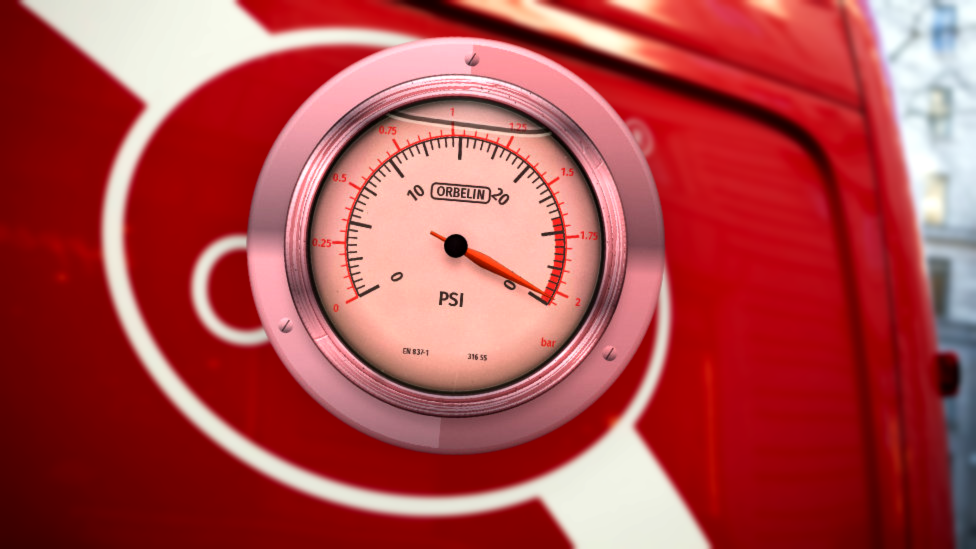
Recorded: 29.5 (psi)
